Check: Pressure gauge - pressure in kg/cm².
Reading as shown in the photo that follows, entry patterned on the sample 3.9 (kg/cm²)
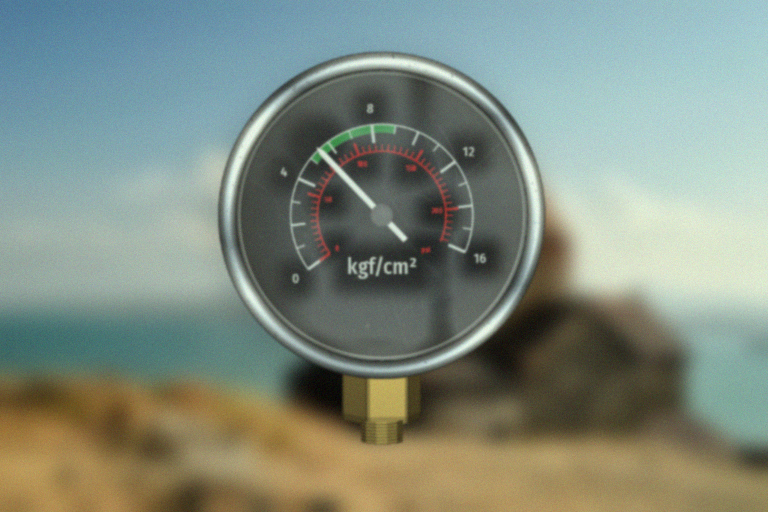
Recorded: 5.5 (kg/cm²)
